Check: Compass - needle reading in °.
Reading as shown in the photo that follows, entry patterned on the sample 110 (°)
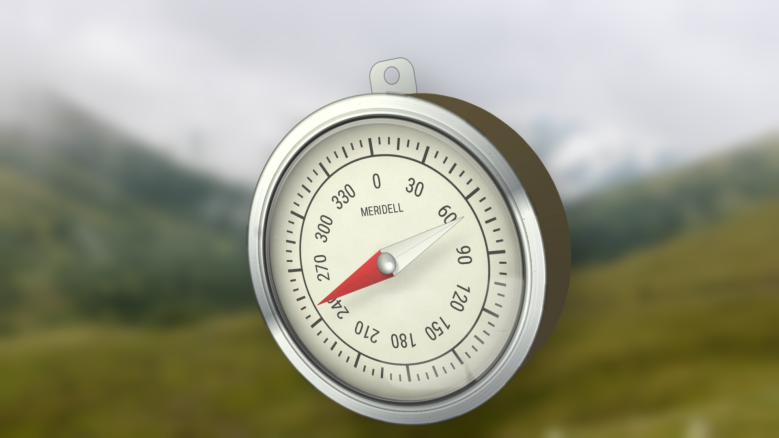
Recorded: 247.5 (°)
